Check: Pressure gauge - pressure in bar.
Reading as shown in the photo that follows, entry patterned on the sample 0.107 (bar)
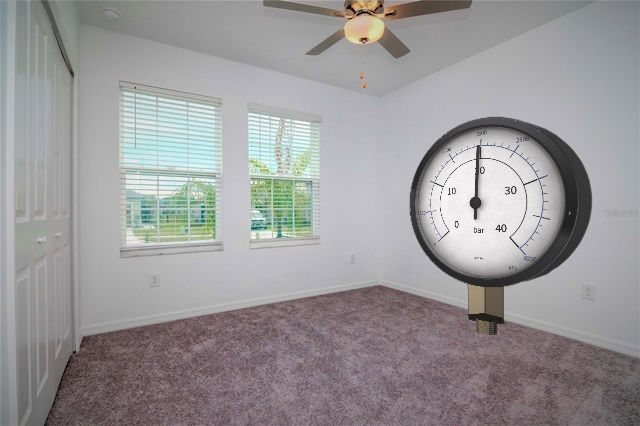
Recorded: 20 (bar)
